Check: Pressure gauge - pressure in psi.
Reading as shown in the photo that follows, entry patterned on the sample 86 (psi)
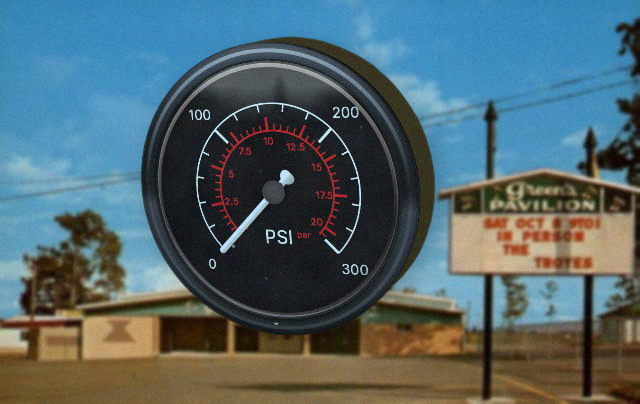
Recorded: 0 (psi)
